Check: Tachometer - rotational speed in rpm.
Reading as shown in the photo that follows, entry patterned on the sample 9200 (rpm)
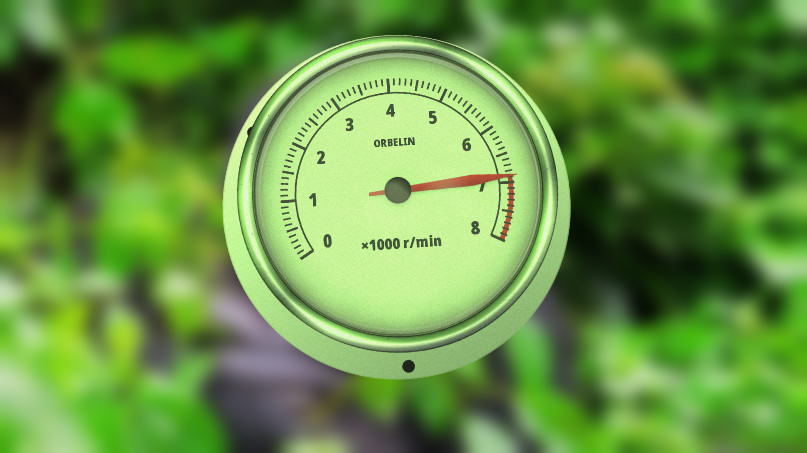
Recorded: 6900 (rpm)
